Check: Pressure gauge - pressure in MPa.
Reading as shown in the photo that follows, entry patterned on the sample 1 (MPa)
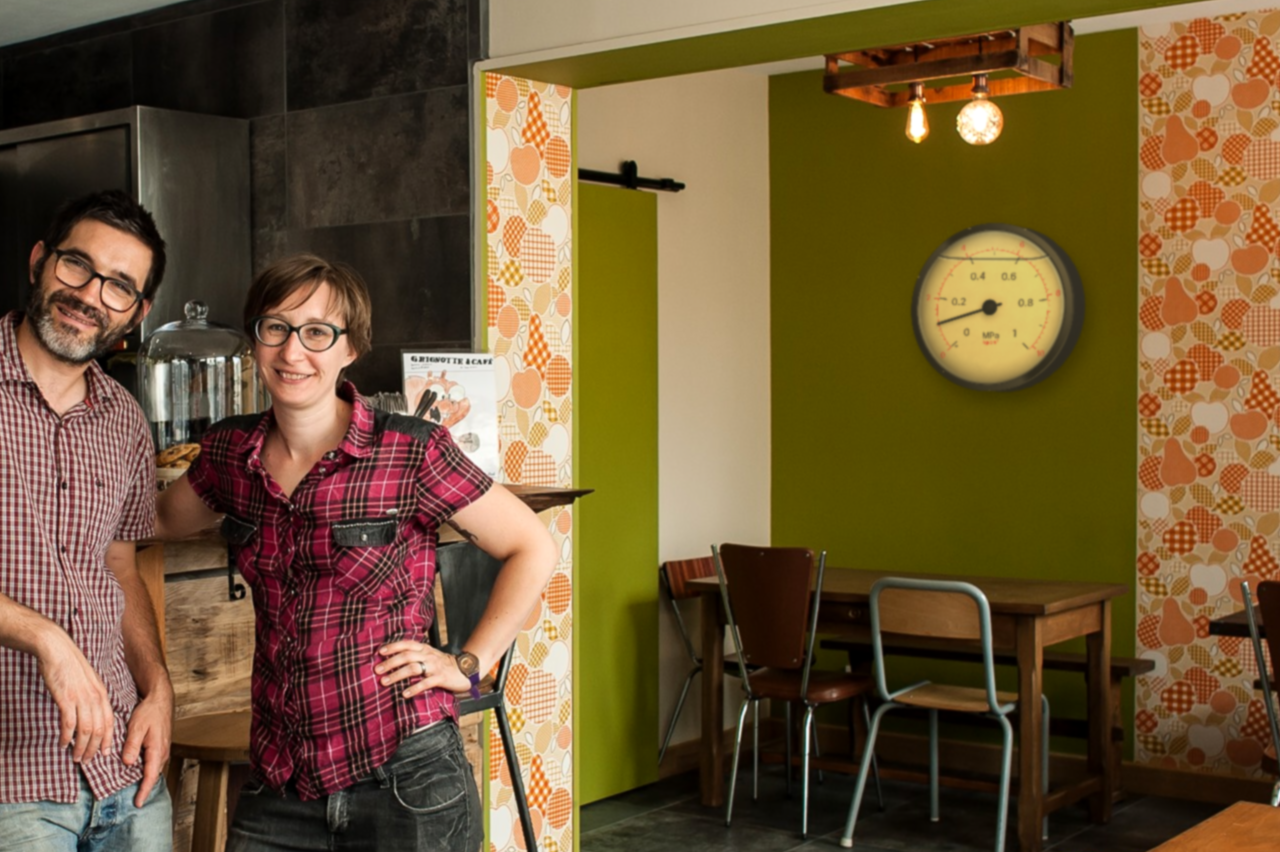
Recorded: 0.1 (MPa)
